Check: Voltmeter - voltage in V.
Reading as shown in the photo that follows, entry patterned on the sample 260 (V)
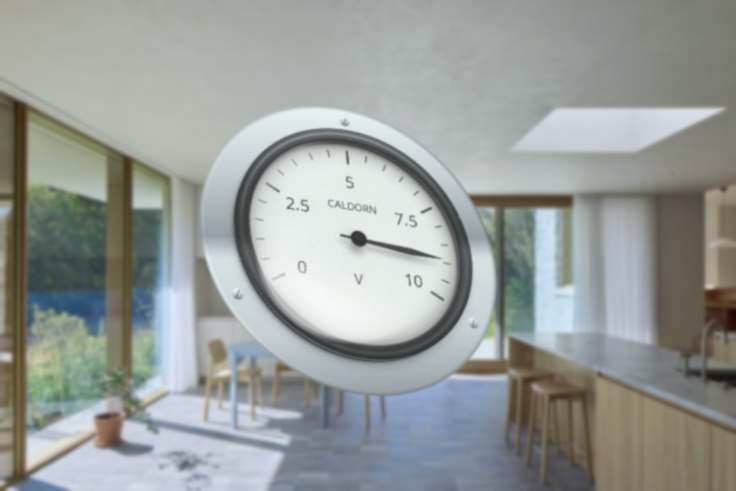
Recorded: 9 (V)
